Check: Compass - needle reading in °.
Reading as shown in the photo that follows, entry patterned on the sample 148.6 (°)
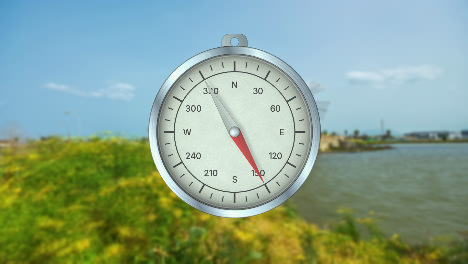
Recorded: 150 (°)
